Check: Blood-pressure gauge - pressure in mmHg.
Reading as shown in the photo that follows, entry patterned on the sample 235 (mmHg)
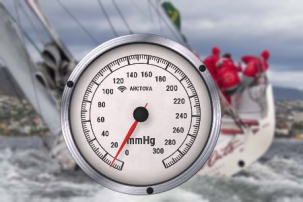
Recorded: 10 (mmHg)
